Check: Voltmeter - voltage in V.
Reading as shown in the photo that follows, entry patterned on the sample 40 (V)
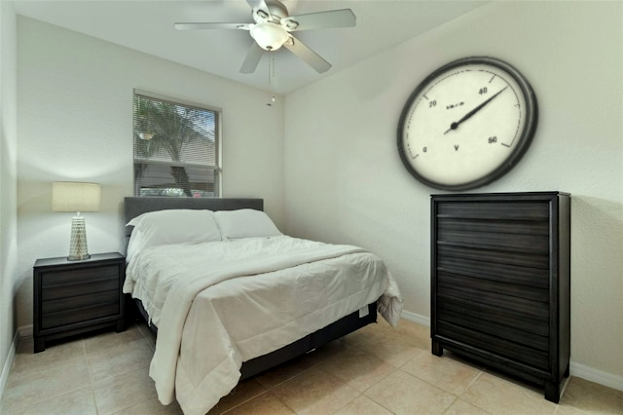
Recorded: 45 (V)
